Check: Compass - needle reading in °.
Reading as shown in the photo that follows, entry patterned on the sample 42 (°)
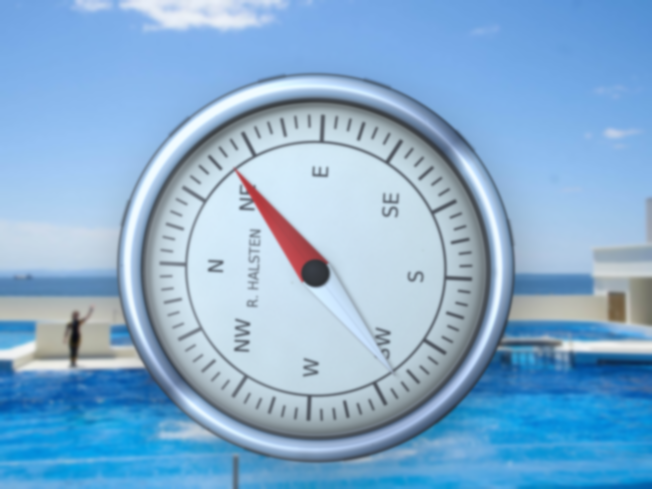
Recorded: 50 (°)
